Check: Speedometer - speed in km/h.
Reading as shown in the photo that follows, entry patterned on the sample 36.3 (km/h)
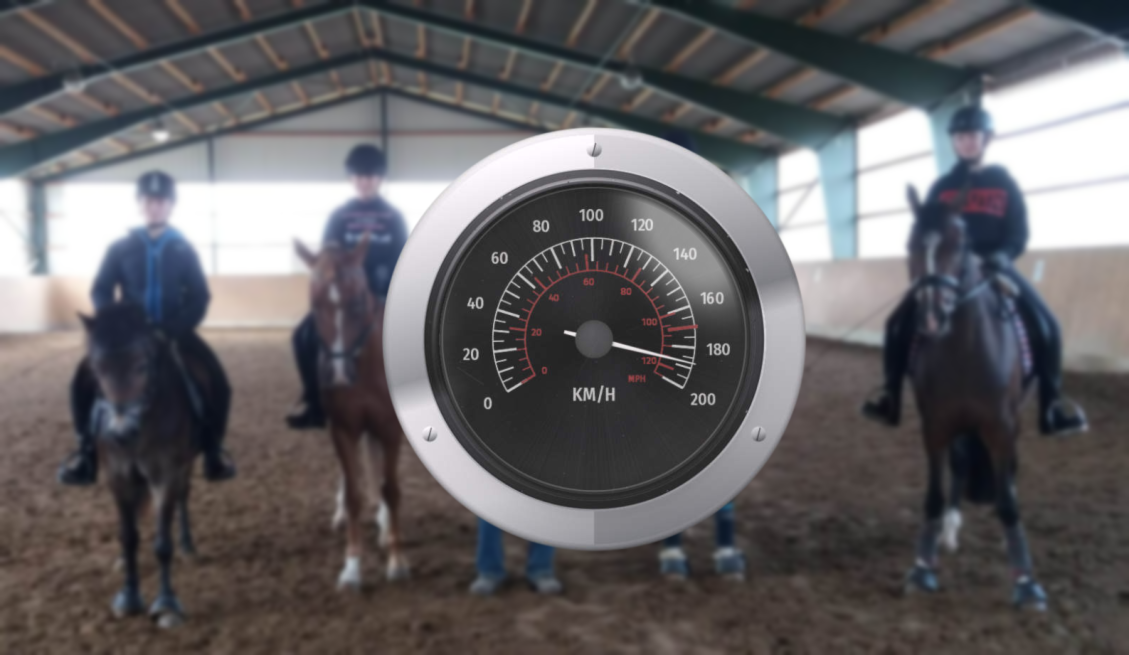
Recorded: 187.5 (km/h)
